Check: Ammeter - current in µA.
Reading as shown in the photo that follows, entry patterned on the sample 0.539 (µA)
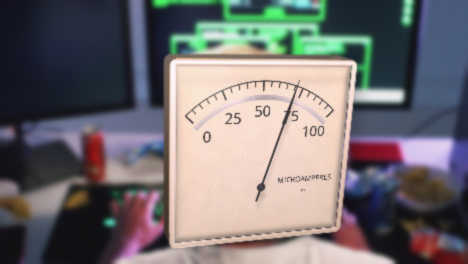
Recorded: 70 (µA)
